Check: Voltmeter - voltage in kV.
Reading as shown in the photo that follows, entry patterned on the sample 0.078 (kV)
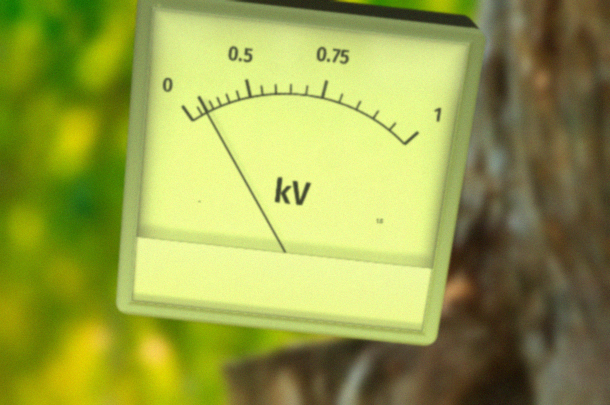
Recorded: 0.25 (kV)
